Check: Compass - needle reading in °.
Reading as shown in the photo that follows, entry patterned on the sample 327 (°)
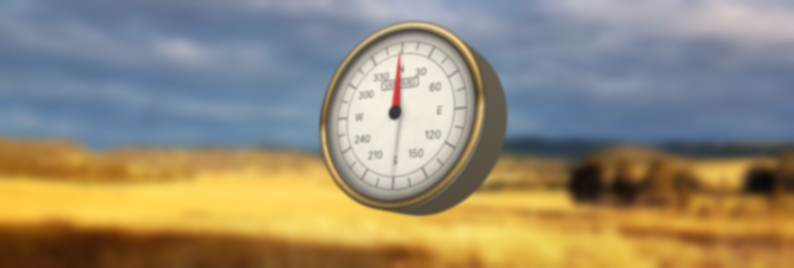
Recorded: 0 (°)
